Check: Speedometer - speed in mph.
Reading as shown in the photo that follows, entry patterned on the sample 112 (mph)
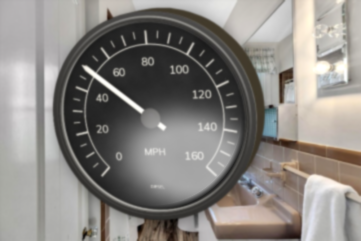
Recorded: 50 (mph)
